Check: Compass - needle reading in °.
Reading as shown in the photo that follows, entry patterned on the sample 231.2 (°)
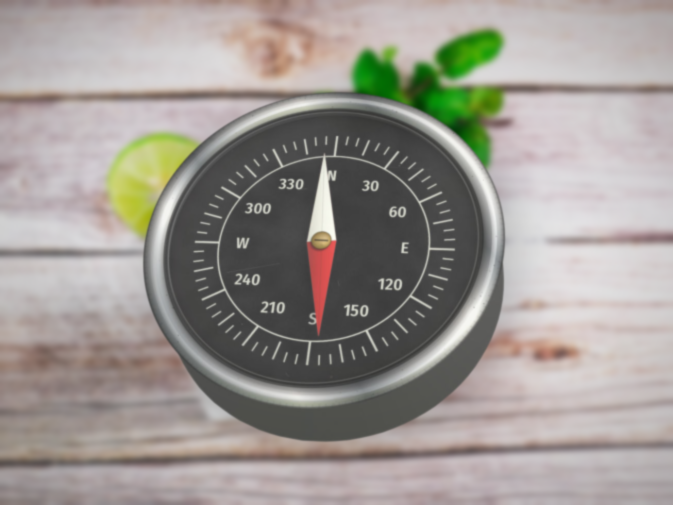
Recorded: 175 (°)
